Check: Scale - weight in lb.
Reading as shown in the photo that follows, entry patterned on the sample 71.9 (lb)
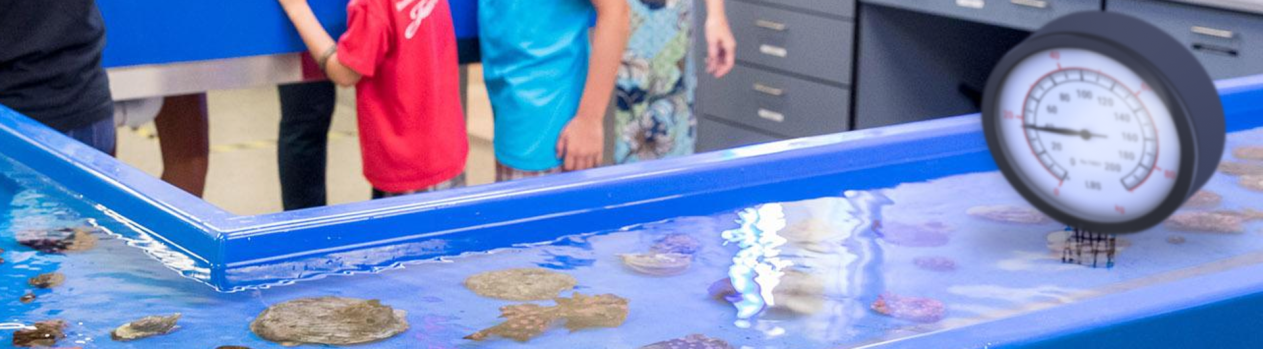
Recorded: 40 (lb)
